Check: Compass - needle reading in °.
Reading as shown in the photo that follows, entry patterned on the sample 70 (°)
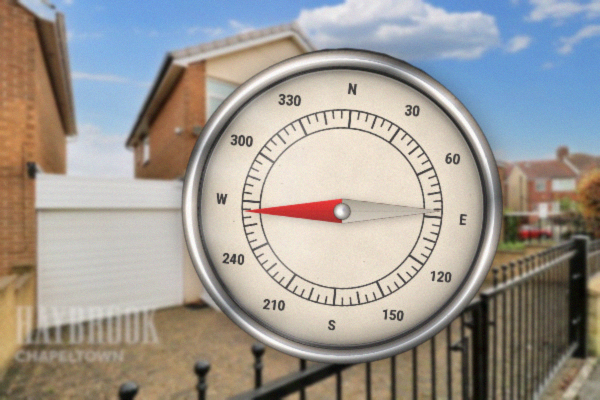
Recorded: 265 (°)
